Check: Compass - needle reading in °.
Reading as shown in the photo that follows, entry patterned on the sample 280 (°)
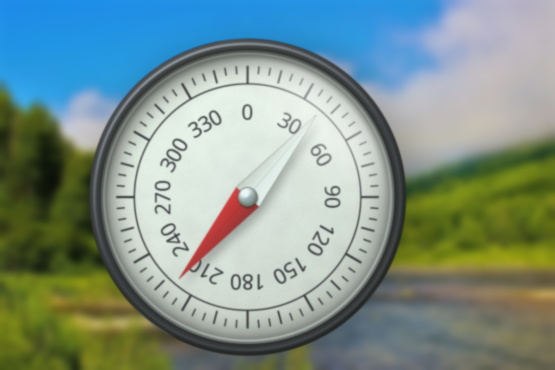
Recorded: 220 (°)
